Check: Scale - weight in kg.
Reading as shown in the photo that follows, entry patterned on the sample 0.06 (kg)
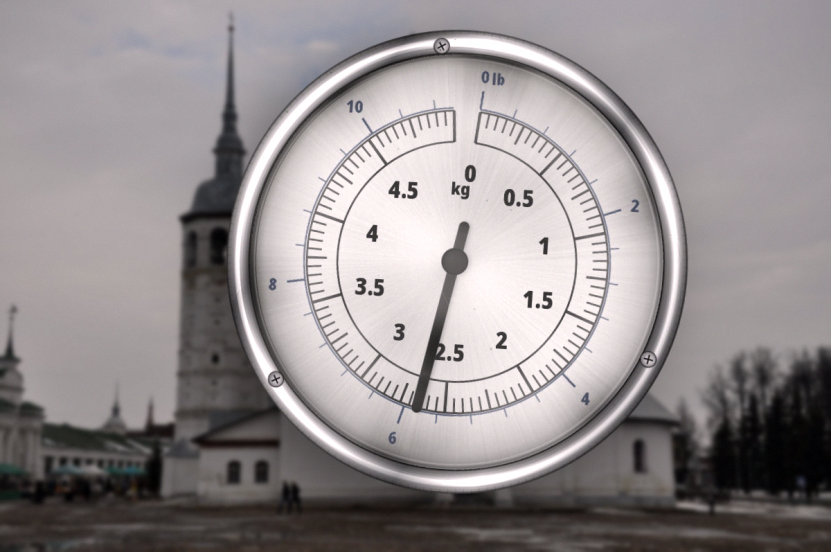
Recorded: 2.65 (kg)
